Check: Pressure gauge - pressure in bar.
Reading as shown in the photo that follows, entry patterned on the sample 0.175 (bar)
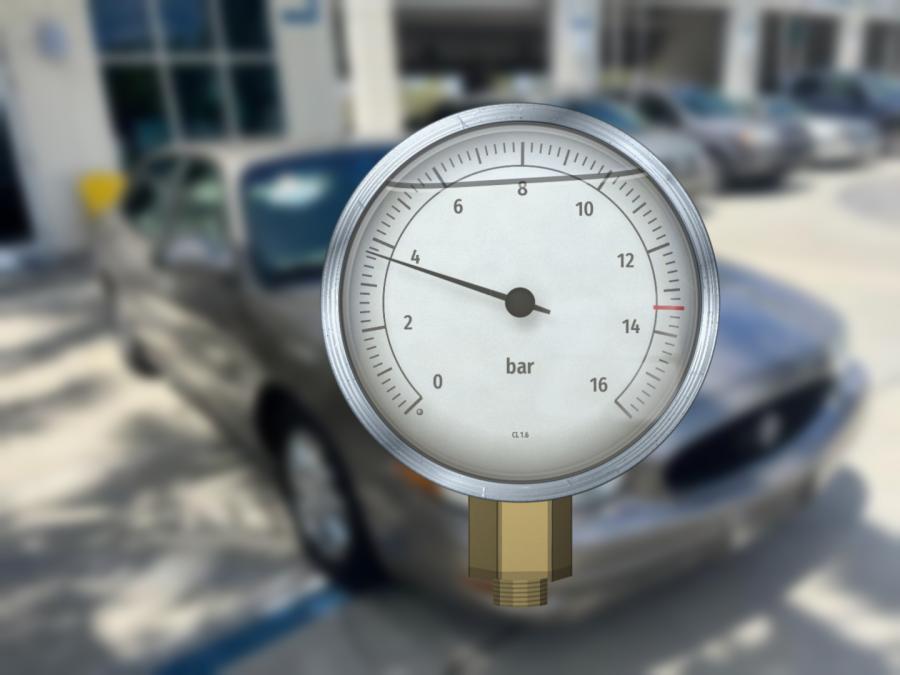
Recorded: 3.7 (bar)
